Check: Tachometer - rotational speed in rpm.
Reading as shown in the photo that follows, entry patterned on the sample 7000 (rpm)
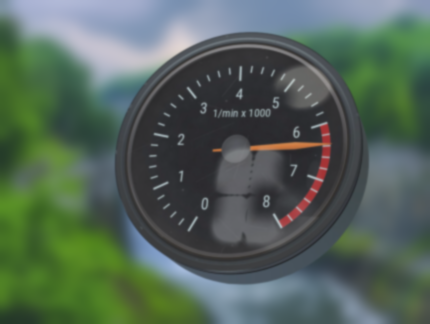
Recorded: 6400 (rpm)
